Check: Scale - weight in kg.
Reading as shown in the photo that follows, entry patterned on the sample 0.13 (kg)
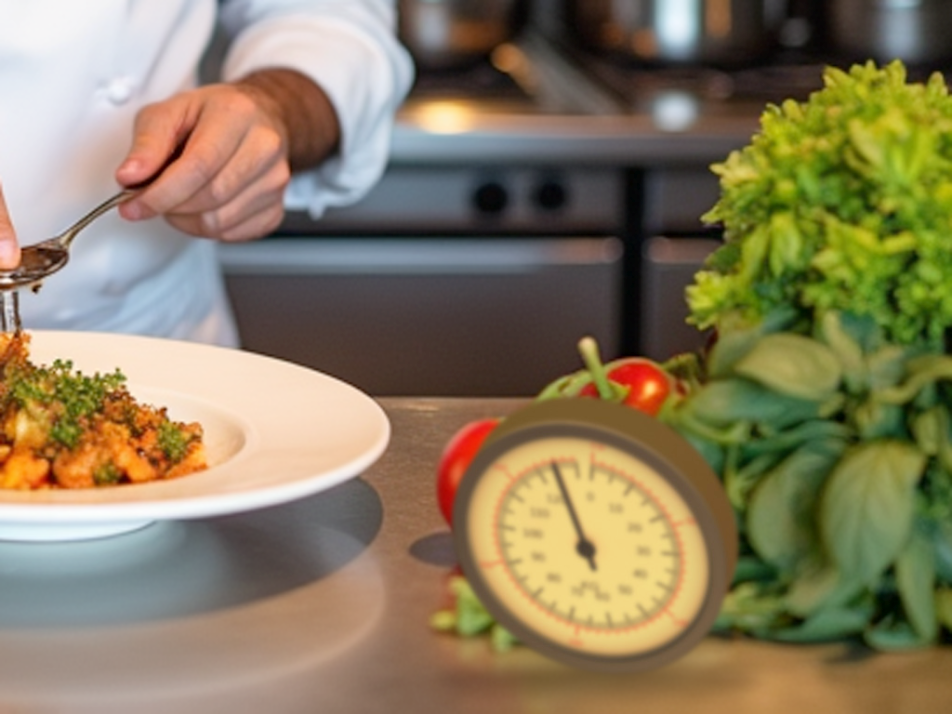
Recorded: 125 (kg)
